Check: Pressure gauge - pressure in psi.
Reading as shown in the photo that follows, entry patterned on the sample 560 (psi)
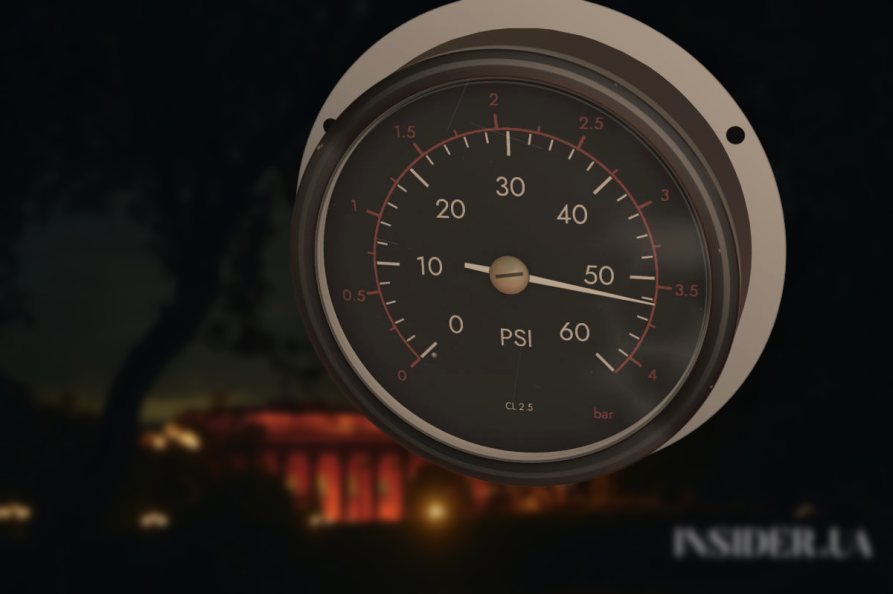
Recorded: 52 (psi)
